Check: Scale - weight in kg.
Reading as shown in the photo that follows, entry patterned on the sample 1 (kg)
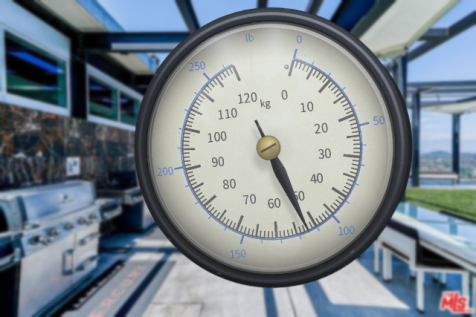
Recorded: 52 (kg)
